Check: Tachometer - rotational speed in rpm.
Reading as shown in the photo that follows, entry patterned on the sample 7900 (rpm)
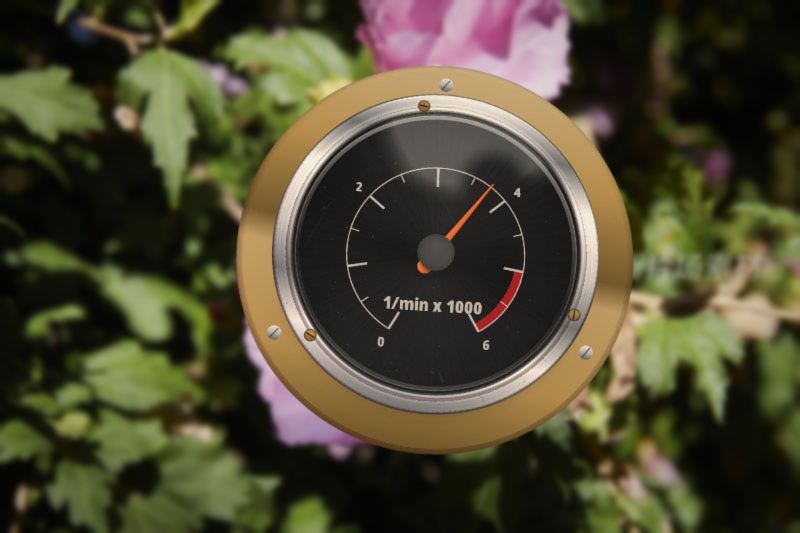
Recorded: 3750 (rpm)
